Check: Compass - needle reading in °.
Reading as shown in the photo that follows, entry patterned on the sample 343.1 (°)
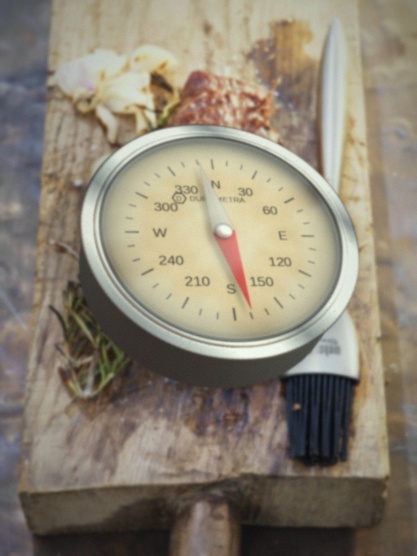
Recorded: 170 (°)
